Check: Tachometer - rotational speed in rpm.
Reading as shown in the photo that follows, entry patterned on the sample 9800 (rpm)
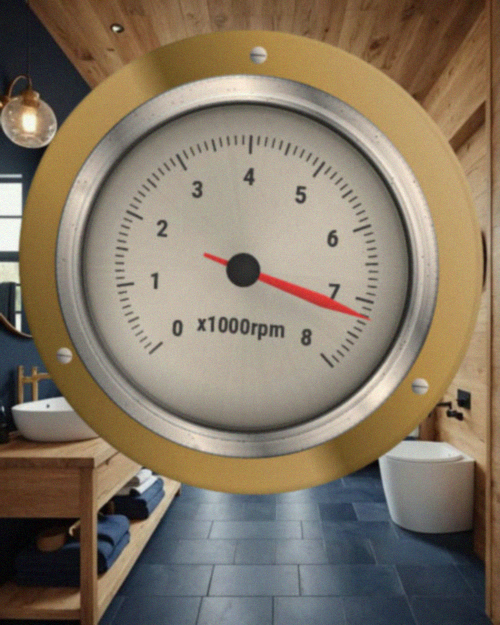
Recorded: 7200 (rpm)
